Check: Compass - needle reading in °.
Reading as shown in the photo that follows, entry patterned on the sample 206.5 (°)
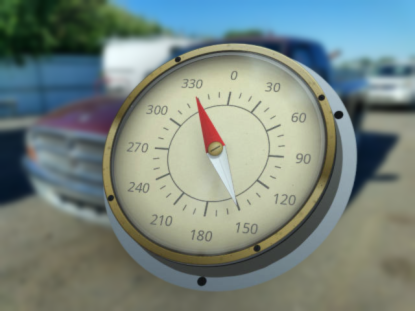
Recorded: 330 (°)
